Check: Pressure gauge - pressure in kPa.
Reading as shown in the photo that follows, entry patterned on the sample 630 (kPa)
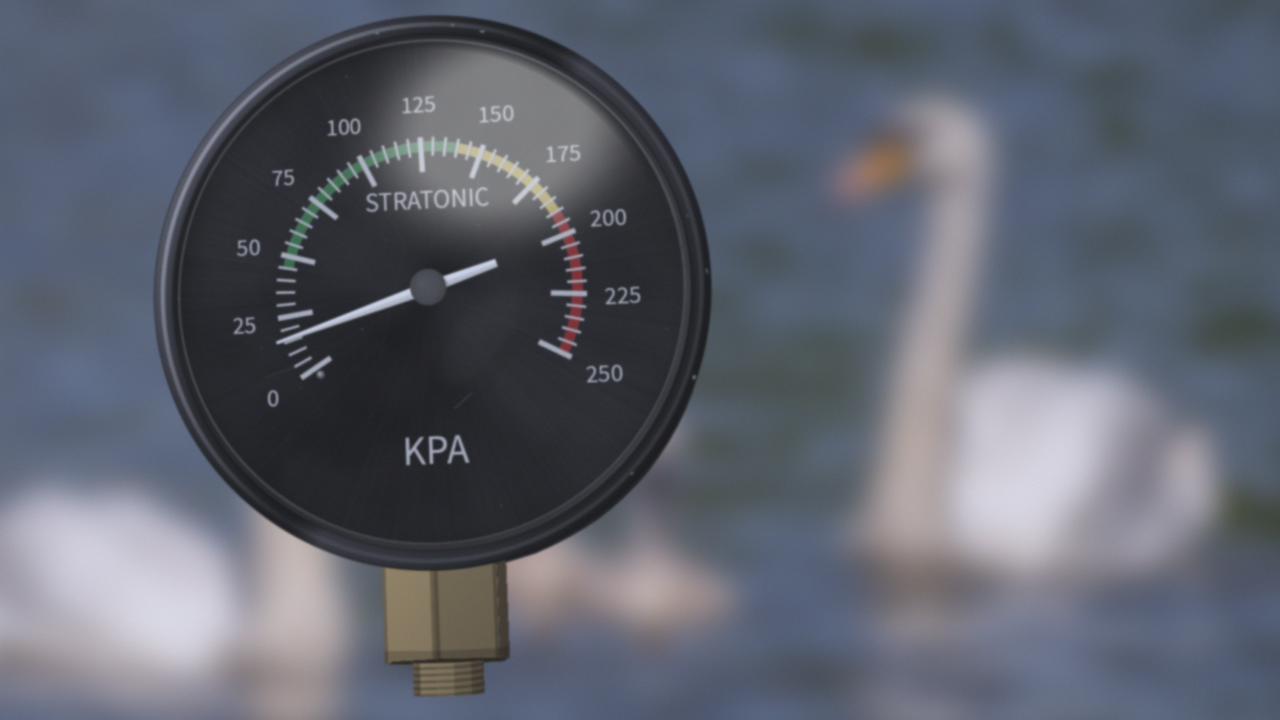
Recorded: 15 (kPa)
